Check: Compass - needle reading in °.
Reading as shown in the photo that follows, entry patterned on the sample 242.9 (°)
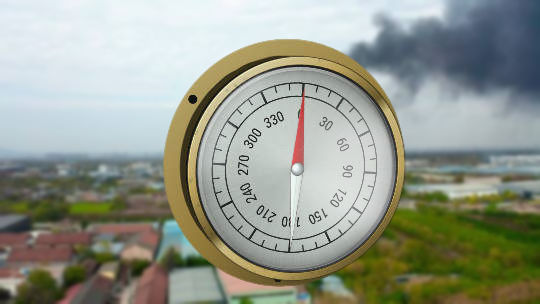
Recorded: 0 (°)
